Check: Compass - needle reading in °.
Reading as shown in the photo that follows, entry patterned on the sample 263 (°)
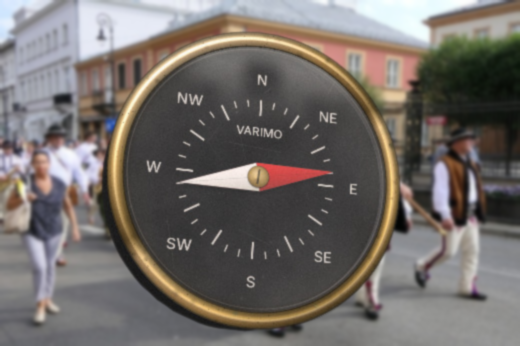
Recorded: 80 (°)
